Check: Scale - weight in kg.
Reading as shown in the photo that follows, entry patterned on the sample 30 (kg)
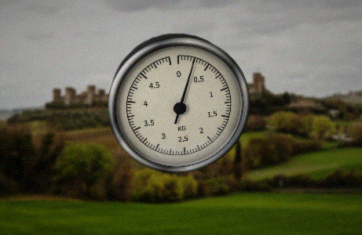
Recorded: 0.25 (kg)
